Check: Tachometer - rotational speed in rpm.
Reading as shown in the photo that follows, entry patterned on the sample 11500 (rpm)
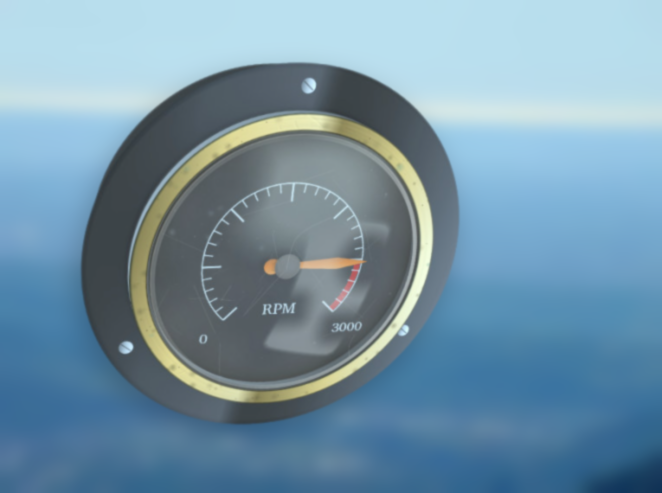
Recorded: 2500 (rpm)
